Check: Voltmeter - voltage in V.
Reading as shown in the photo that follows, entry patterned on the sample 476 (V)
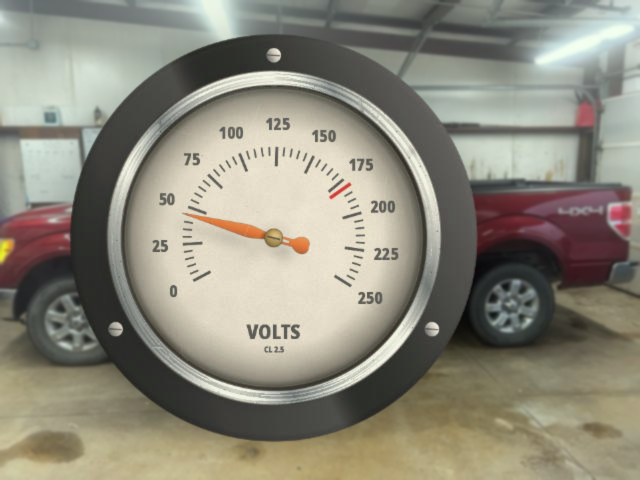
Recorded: 45 (V)
